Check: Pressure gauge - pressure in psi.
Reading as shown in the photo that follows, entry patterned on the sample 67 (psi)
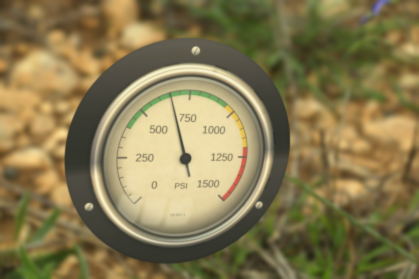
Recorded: 650 (psi)
